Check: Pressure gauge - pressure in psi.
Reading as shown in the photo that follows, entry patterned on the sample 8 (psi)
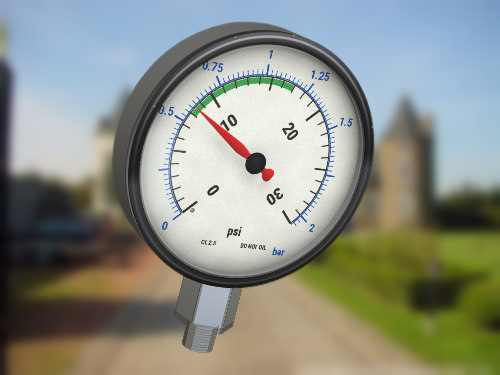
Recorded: 8.5 (psi)
